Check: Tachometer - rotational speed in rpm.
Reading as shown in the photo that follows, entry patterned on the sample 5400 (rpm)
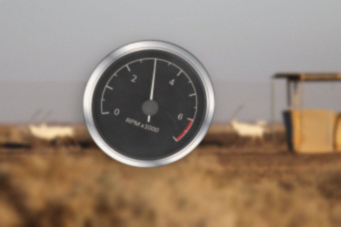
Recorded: 3000 (rpm)
